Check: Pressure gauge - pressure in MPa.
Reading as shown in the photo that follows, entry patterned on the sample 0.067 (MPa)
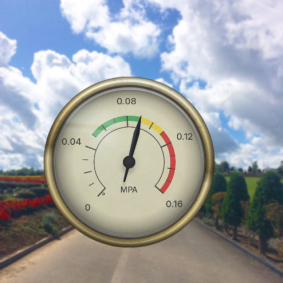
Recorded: 0.09 (MPa)
